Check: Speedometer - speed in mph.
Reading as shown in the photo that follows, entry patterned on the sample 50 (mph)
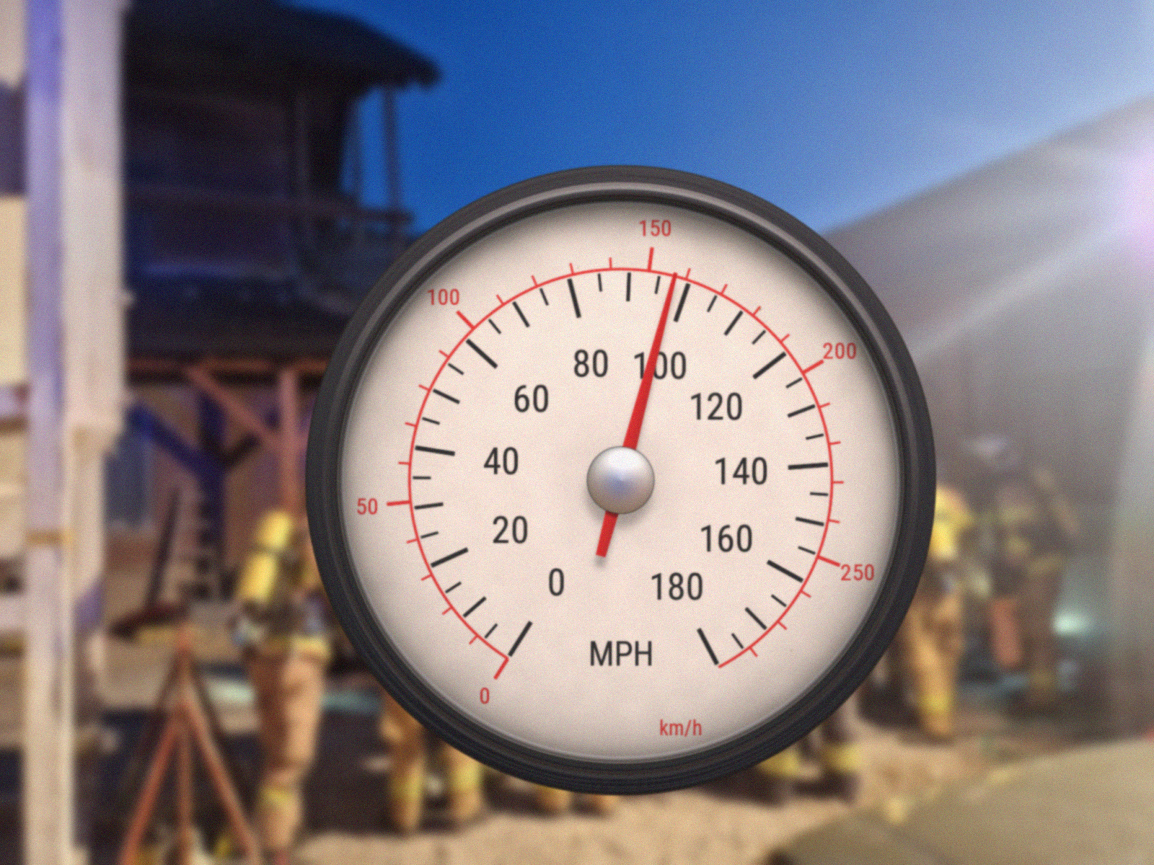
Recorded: 97.5 (mph)
